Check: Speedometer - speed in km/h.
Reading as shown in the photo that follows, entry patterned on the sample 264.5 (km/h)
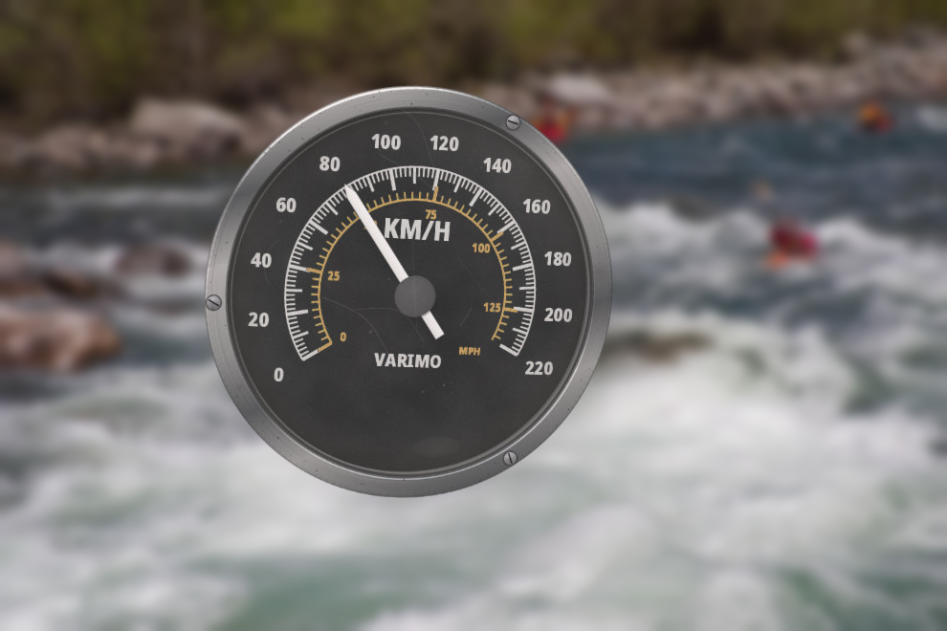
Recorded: 80 (km/h)
